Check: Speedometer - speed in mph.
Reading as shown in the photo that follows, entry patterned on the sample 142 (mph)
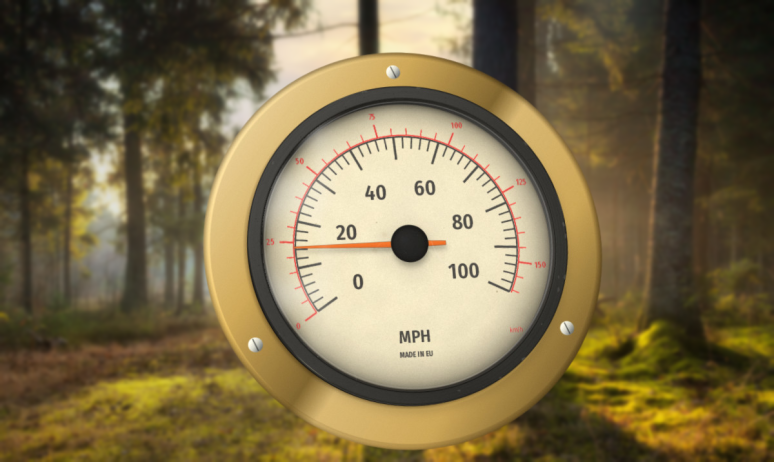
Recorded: 14 (mph)
